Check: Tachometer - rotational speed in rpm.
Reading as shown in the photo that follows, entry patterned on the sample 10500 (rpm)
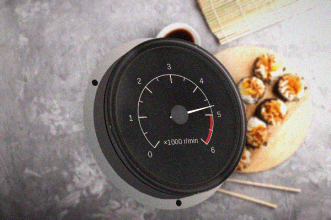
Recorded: 4750 (rpm)
